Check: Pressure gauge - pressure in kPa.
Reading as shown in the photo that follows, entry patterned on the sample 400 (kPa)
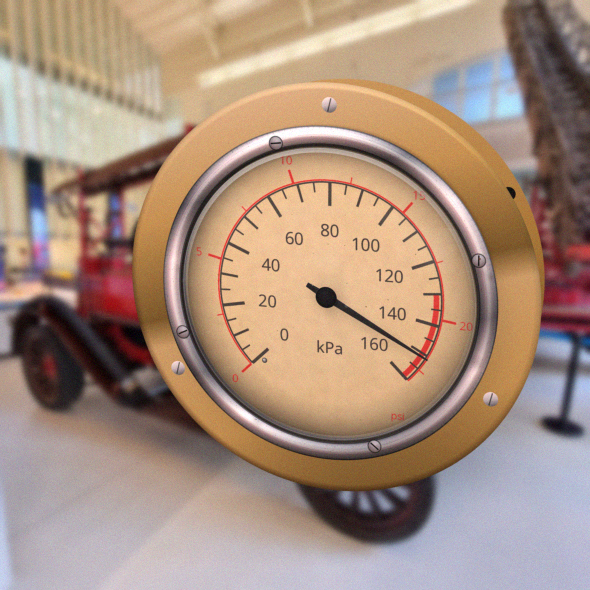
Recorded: 150 (kPa)
